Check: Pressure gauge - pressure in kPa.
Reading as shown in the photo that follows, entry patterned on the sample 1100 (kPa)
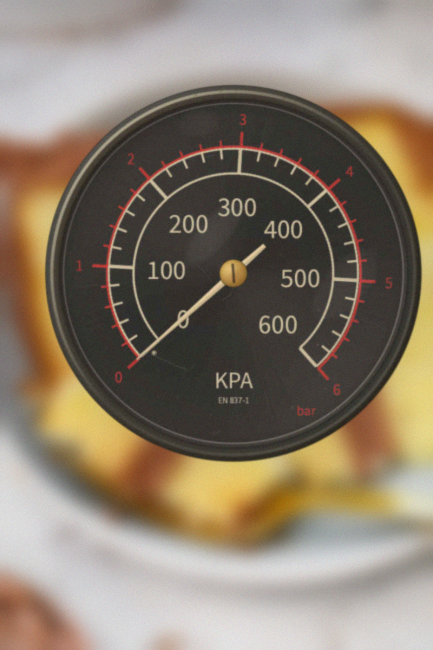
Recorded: 0 (kPa)
